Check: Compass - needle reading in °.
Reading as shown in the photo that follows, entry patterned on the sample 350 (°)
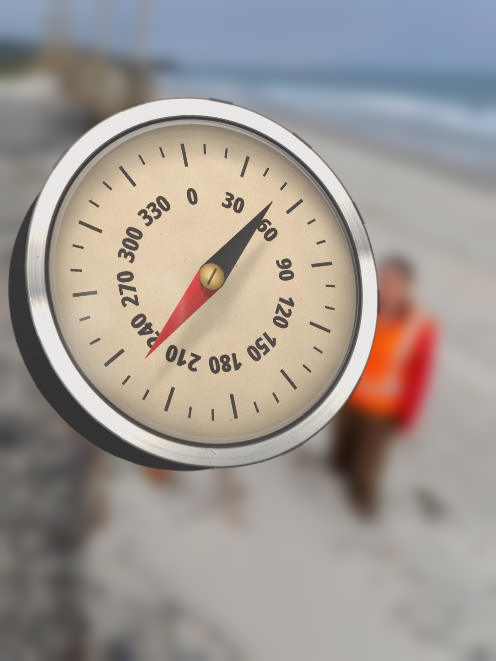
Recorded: 230 (°)
